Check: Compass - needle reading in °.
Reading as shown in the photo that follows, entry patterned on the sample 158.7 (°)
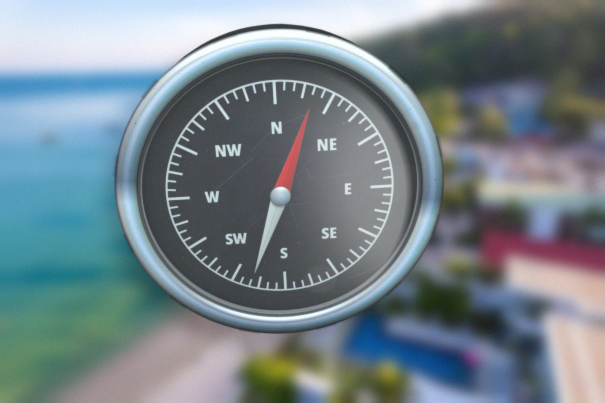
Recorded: 20 (°)
